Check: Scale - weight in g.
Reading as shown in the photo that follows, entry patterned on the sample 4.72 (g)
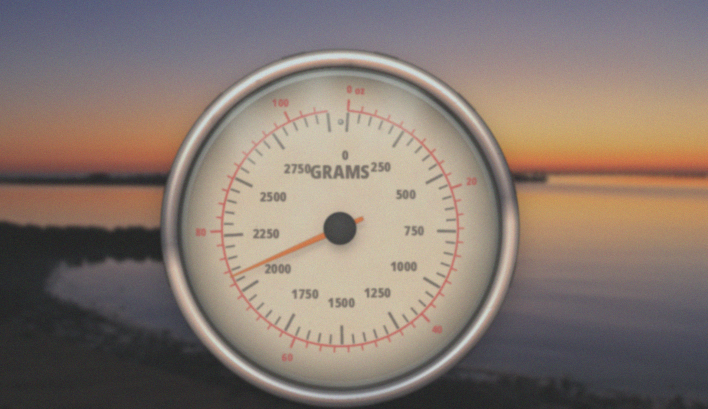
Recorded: 2075 (g)
